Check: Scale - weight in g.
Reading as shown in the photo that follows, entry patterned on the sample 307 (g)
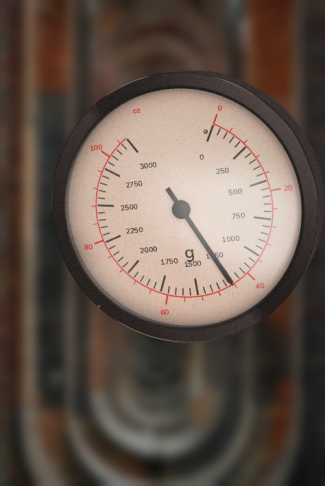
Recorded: 1250 (g)
